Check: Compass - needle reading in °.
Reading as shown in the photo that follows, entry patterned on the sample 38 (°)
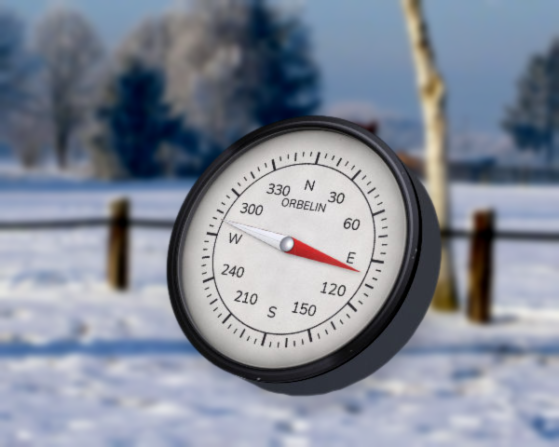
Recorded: 100 (°)
